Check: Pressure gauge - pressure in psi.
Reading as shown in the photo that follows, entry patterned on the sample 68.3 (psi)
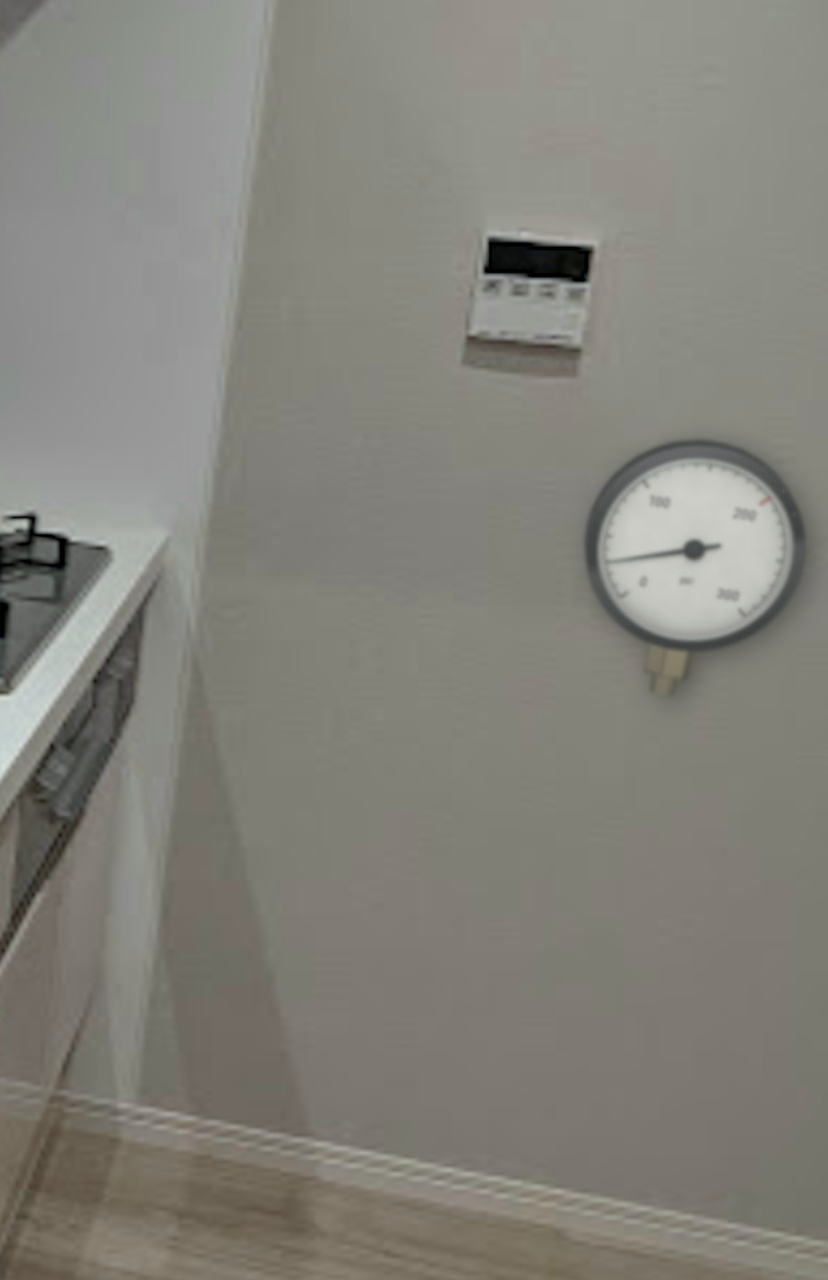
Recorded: 30 (psi)
